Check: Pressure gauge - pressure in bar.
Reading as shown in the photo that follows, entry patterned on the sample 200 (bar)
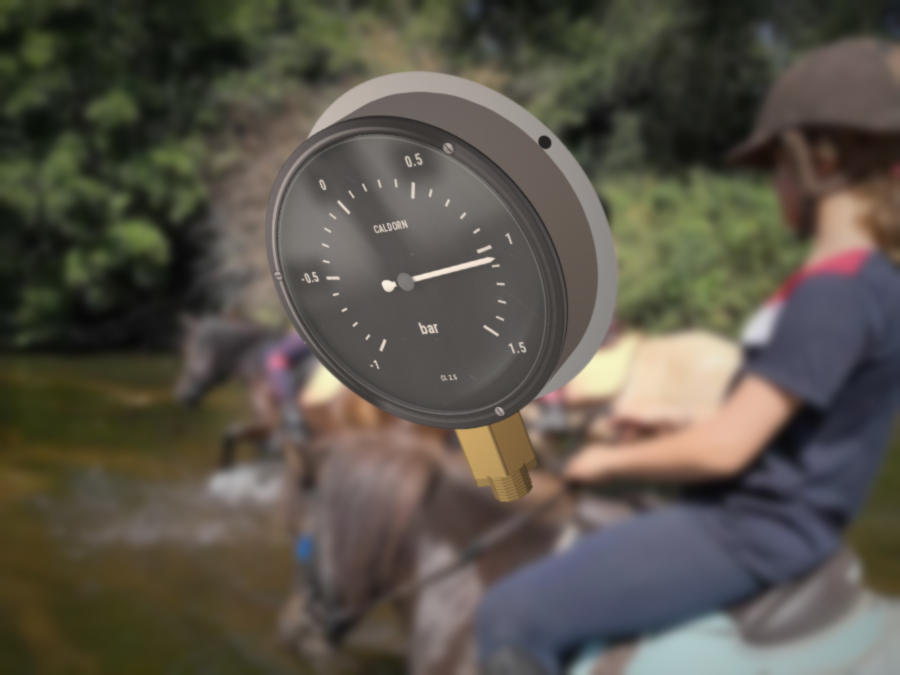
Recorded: 1.05 (bar)
